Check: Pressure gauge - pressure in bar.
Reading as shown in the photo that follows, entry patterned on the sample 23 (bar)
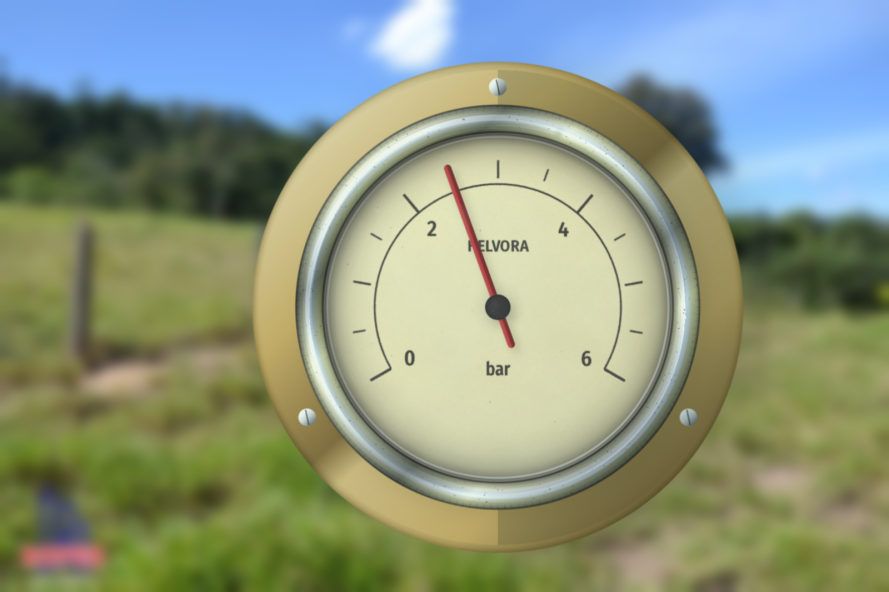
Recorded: 2.5 (bar)
